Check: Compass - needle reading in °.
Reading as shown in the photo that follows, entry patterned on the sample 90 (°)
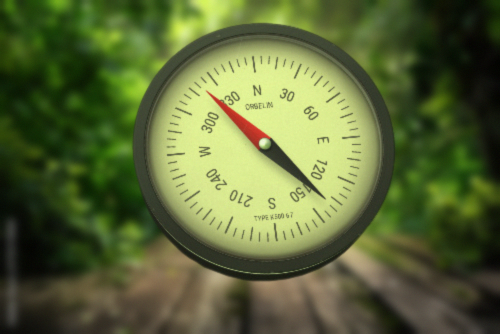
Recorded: 320 (°)
